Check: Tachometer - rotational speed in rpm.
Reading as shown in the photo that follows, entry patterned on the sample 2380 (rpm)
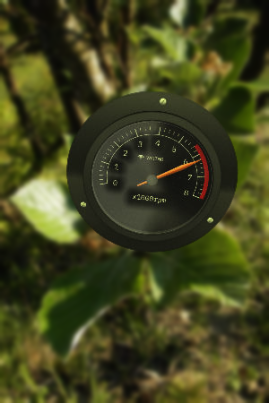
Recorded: 6200 (rpm)
